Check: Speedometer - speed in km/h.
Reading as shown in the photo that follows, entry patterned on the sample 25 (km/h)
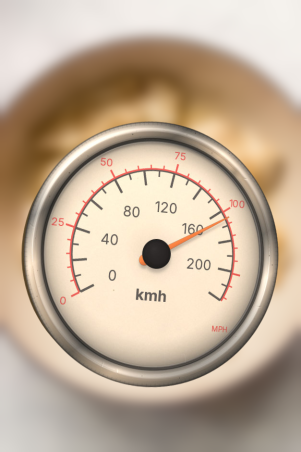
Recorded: 165 (km/h)
